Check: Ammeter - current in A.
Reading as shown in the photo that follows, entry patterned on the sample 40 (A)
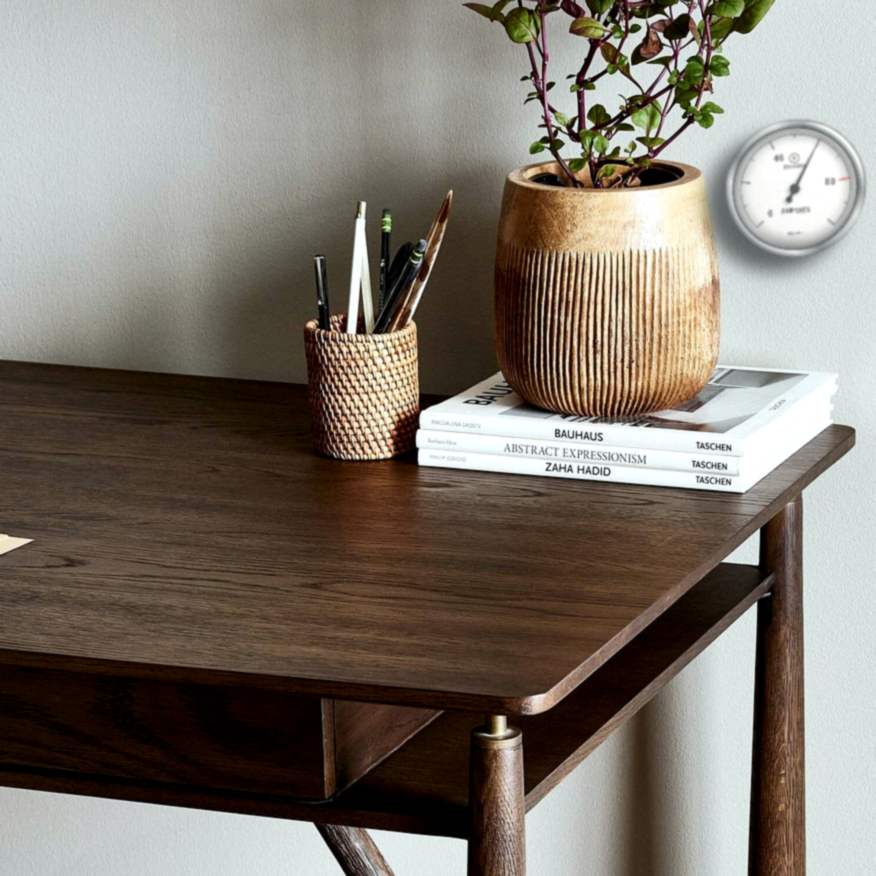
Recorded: 60 (A)
